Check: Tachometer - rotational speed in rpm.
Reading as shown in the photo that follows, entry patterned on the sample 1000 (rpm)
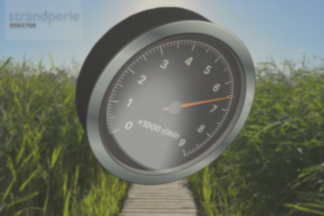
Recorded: 6500 (rpm)
